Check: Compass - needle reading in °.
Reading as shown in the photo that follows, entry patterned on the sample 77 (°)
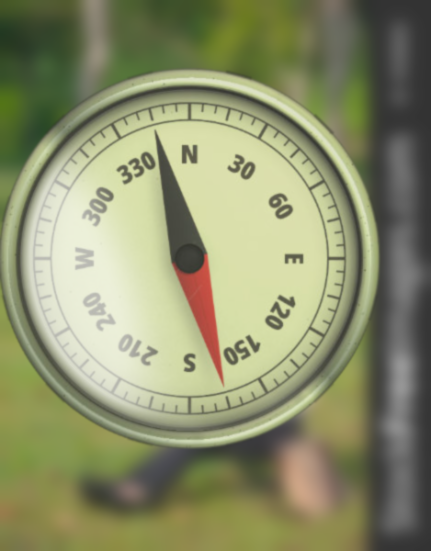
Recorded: 165 (°)
